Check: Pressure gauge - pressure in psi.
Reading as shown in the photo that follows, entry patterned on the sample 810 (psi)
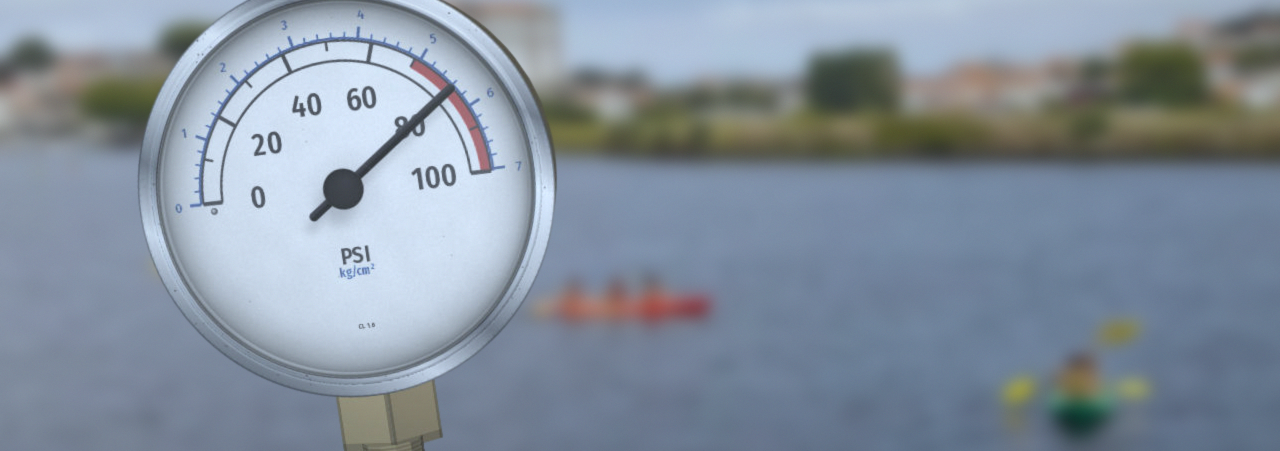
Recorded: 80 (psi)
